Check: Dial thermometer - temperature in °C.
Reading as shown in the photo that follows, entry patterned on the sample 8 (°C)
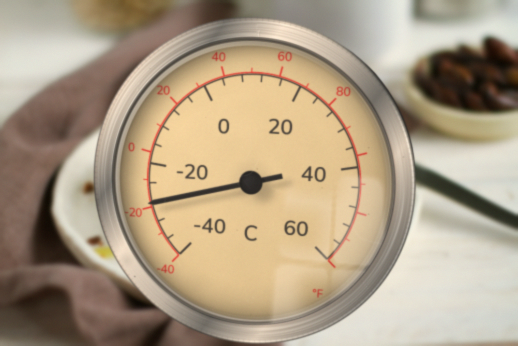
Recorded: -28 (°C)
